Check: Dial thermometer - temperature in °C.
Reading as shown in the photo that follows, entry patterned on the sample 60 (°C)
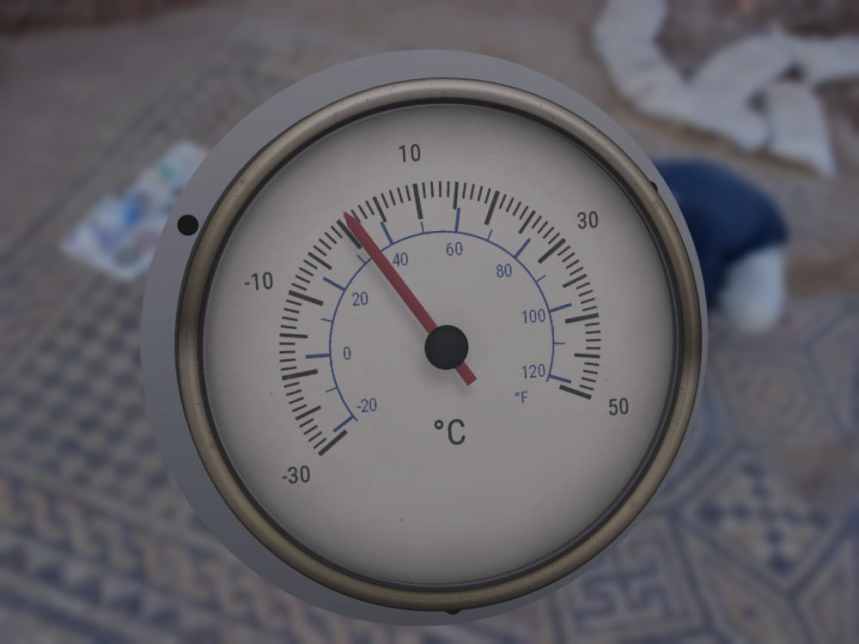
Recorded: 1 (°C)
